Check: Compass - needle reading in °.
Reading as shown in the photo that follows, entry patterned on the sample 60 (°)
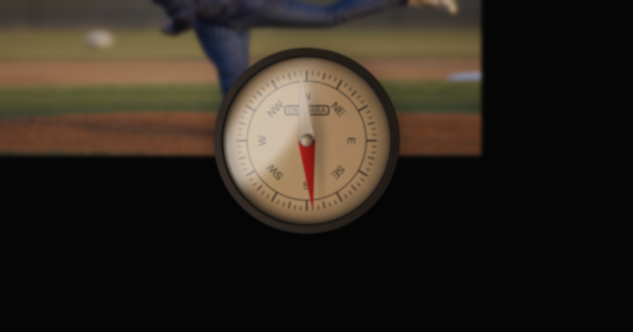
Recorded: 175 (°)
